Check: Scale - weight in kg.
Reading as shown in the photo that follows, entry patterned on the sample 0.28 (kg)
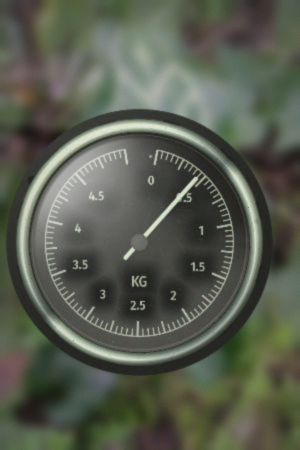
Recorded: 0.45 (kg)
